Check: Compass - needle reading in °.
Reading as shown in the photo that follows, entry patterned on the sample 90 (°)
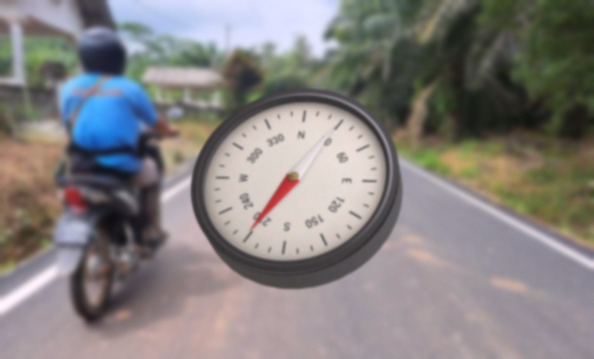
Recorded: 210 (°)
